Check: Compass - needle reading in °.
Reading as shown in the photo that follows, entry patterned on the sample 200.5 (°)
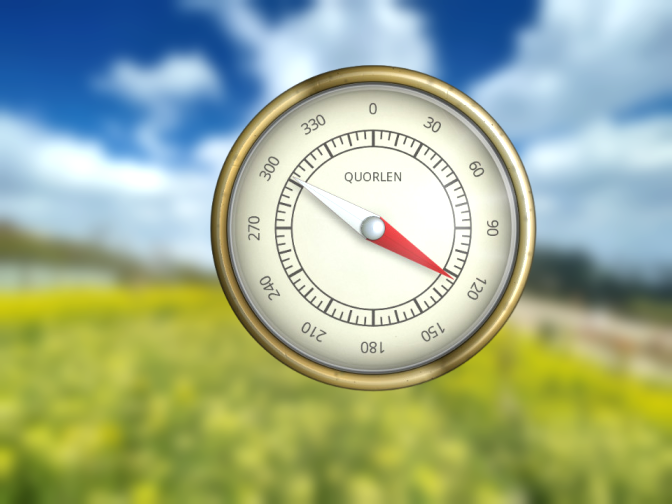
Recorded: 122.5 (°)
